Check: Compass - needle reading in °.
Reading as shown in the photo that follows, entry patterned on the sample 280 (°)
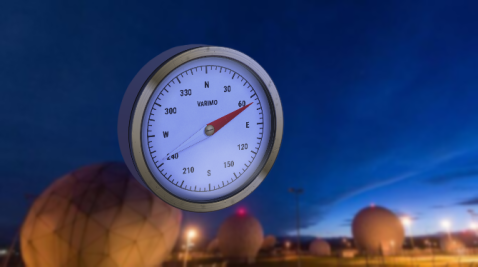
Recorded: 65 (°)
